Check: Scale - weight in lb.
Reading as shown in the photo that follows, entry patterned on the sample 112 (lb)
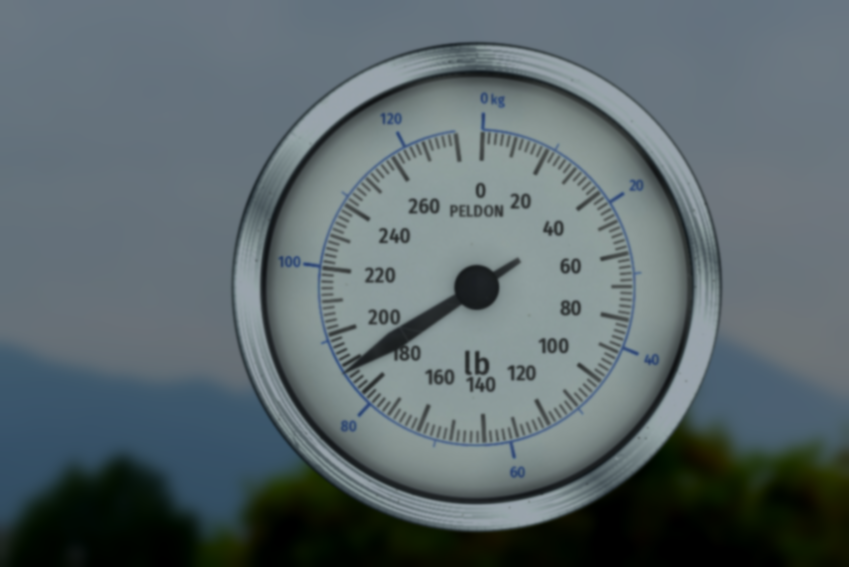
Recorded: 188 (lb)
